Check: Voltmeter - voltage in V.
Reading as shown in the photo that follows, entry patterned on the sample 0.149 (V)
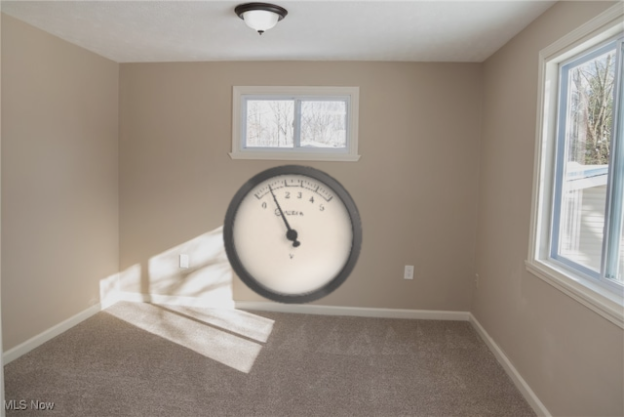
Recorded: 1 (V)
